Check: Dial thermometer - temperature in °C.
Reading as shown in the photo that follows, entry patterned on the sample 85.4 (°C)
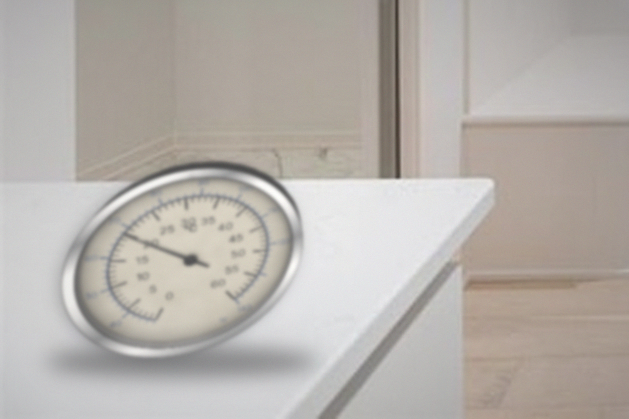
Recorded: 20 (°C)
